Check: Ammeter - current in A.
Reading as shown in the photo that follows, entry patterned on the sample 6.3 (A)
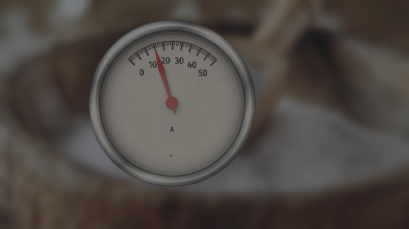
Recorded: 15 (A)
